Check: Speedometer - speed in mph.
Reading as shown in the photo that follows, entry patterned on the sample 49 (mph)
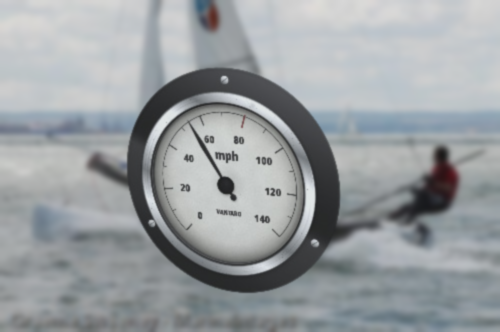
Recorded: 55 (mph)
